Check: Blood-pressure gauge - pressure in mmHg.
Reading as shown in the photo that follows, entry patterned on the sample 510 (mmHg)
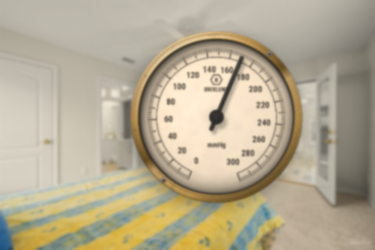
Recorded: 170 (mmHg)
